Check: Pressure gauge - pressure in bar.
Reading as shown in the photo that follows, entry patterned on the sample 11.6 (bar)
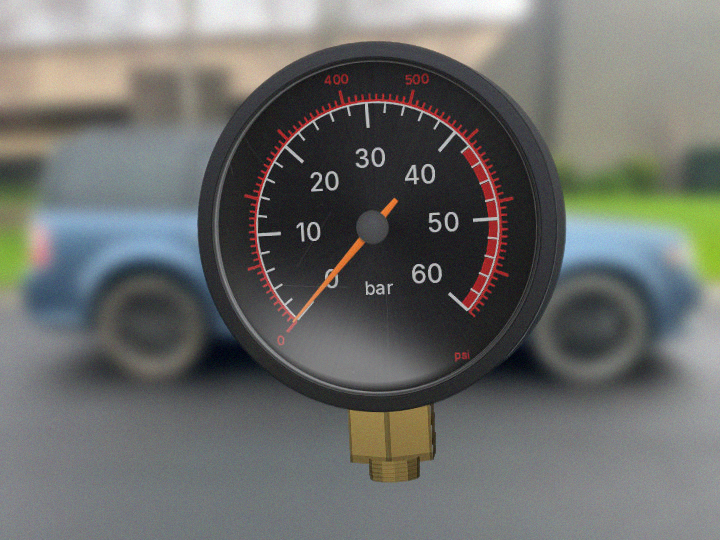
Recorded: 0 (bar)
